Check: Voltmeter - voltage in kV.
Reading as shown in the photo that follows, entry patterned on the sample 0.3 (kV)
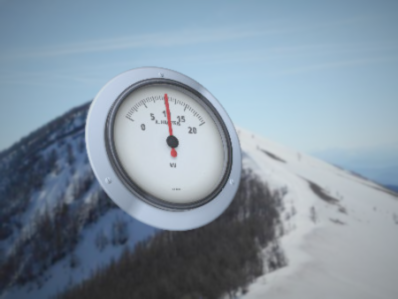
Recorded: 10 (kV)
